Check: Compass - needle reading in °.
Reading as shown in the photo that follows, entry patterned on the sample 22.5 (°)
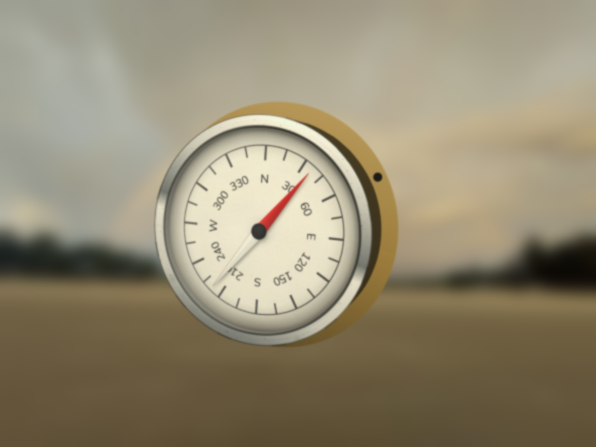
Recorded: 37.5 (°)
